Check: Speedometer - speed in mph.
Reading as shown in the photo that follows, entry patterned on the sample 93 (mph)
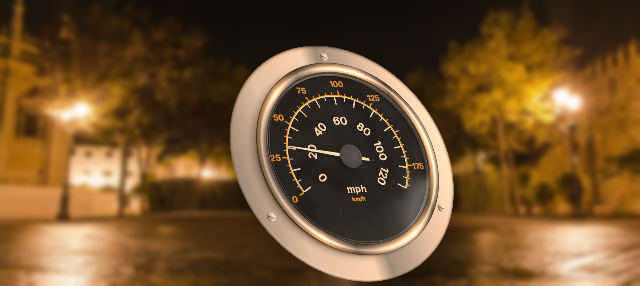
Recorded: 20 (mph)
